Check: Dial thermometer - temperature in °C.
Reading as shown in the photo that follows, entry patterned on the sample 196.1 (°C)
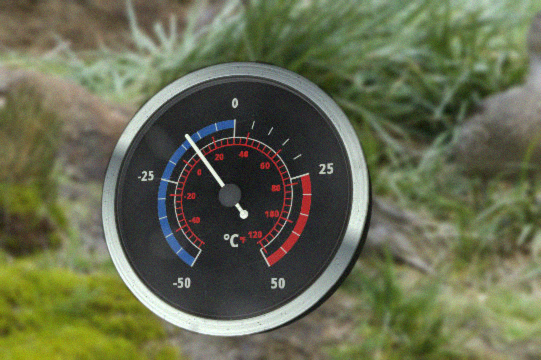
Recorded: -12.5 (°C)
